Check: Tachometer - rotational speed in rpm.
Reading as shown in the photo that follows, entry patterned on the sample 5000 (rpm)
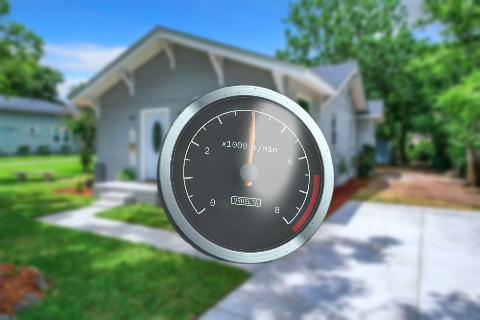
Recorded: 4000 (rpm)
